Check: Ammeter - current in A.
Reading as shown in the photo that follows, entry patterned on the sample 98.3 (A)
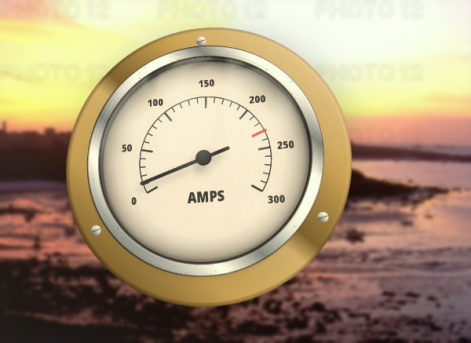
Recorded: 10 (A)
